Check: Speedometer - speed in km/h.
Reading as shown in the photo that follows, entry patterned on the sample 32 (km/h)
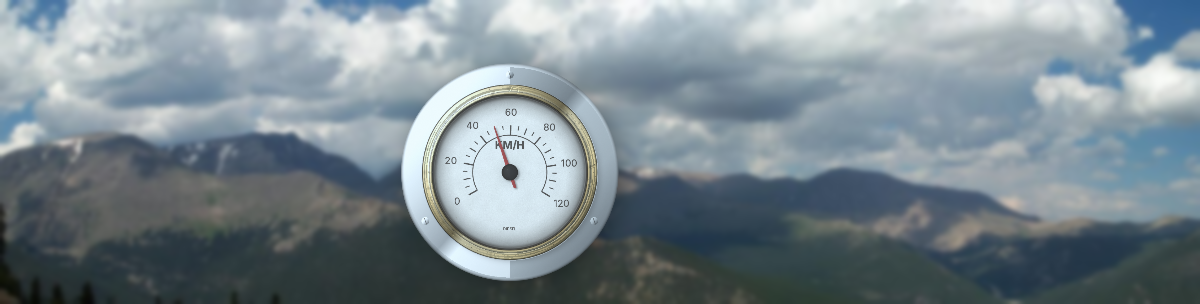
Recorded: 50 (km/h)
